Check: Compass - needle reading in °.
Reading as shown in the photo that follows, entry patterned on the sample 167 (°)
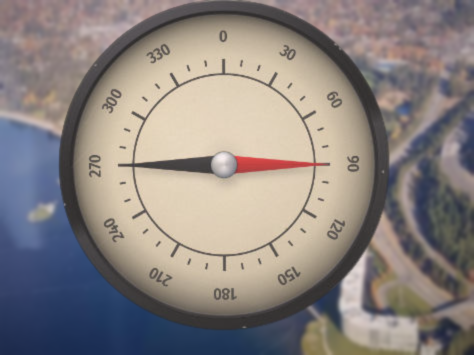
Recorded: 90 (°)
